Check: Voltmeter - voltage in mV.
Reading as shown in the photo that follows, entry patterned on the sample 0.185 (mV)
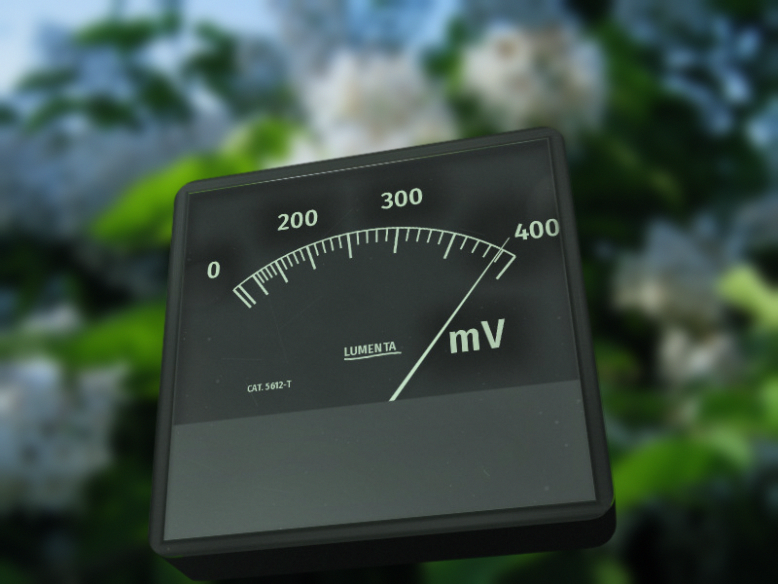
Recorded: 390 (mV)
